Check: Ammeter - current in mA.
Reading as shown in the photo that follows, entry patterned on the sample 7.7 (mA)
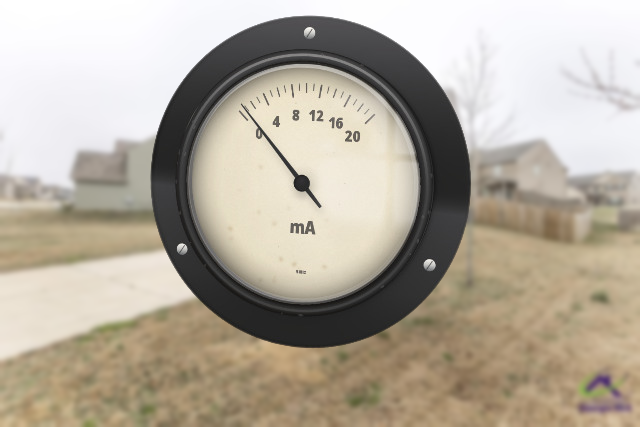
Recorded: 1 (mA)
